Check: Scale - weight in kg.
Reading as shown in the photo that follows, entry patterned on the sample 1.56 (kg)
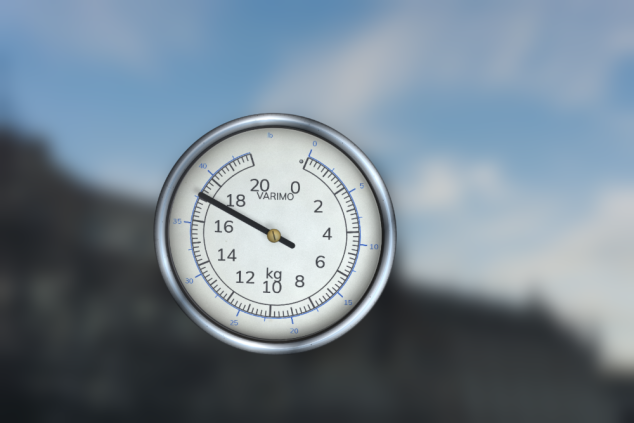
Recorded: 17.2 (kg)
